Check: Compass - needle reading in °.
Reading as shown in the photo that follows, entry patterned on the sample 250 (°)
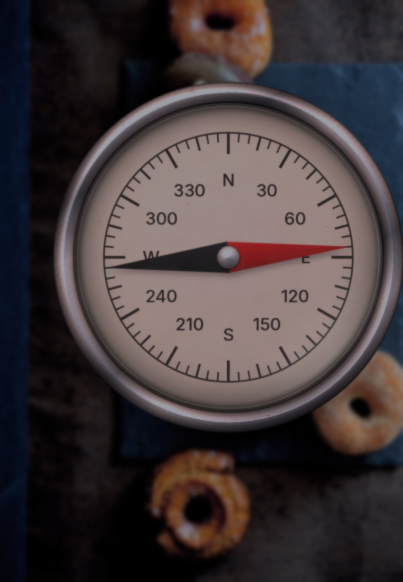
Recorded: 85 (°)
